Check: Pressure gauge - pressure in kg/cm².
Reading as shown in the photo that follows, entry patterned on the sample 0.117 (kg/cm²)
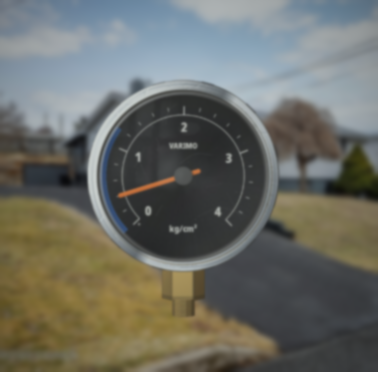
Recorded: 0.4 (kg/cm²)
